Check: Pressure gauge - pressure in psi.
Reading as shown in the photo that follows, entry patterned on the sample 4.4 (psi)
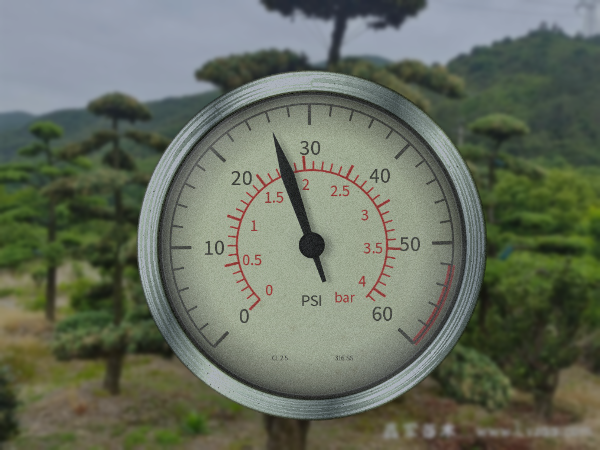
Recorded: 26 (psi)
